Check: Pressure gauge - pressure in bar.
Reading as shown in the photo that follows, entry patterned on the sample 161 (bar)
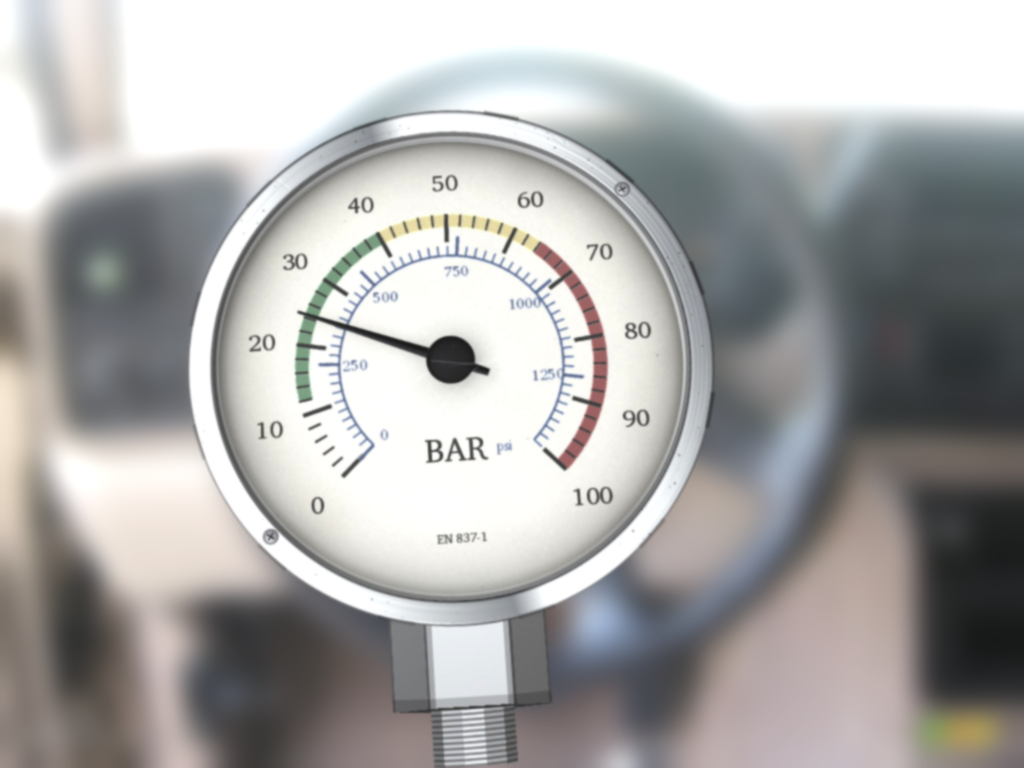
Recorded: 24 (bar)
